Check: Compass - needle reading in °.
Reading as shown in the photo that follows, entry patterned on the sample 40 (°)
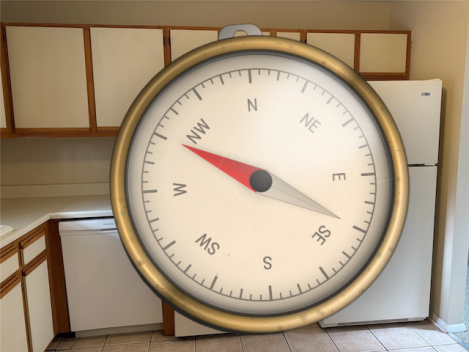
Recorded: 300 (°)
